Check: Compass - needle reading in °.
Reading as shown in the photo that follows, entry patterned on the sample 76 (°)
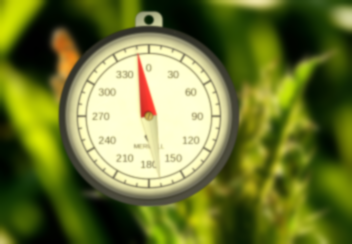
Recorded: 350 (°)
